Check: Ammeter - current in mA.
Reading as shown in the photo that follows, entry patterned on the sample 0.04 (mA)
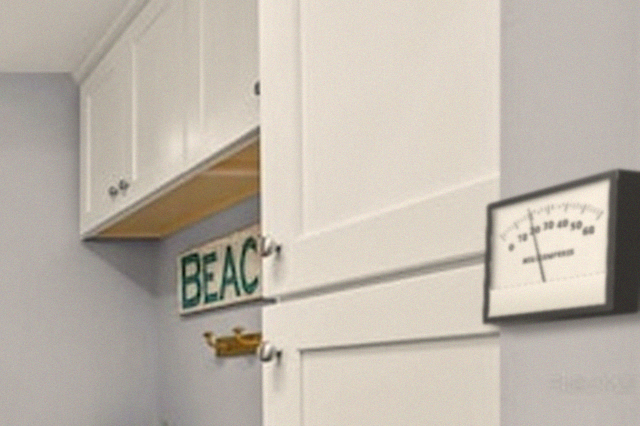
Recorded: 20 (mA)
